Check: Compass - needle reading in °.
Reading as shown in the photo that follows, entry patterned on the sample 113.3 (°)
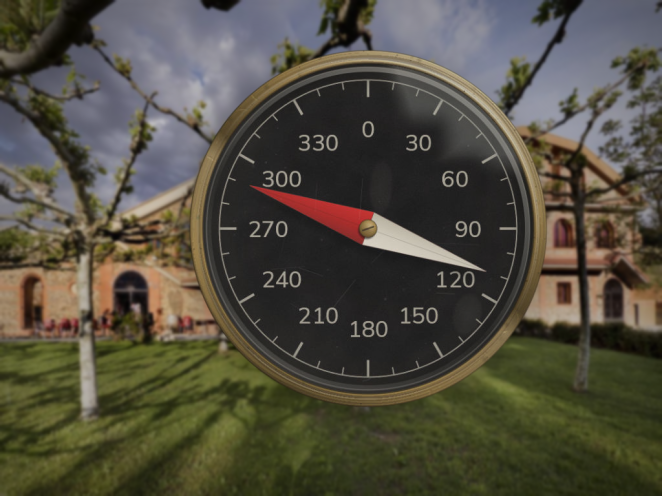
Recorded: 290 (°)
